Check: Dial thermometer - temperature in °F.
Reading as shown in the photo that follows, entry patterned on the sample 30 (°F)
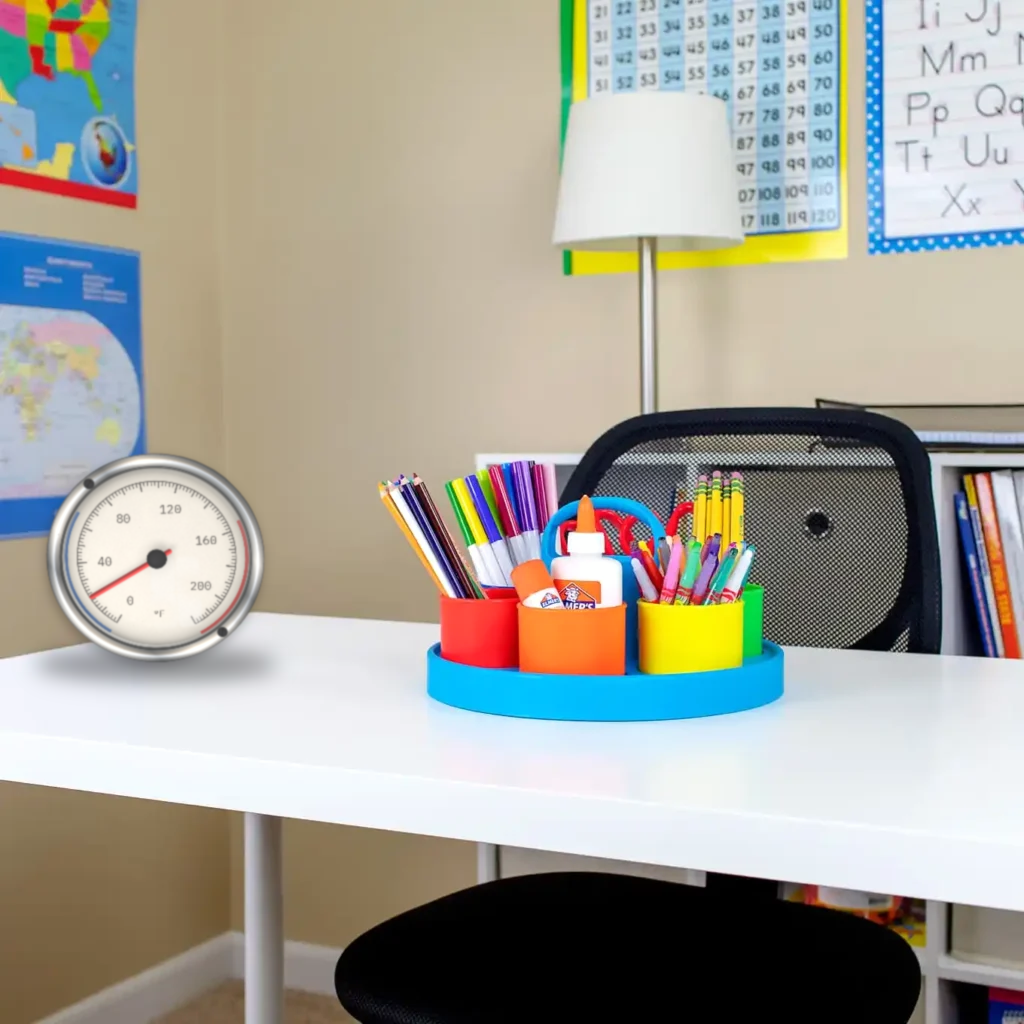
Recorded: 20 (°F)
